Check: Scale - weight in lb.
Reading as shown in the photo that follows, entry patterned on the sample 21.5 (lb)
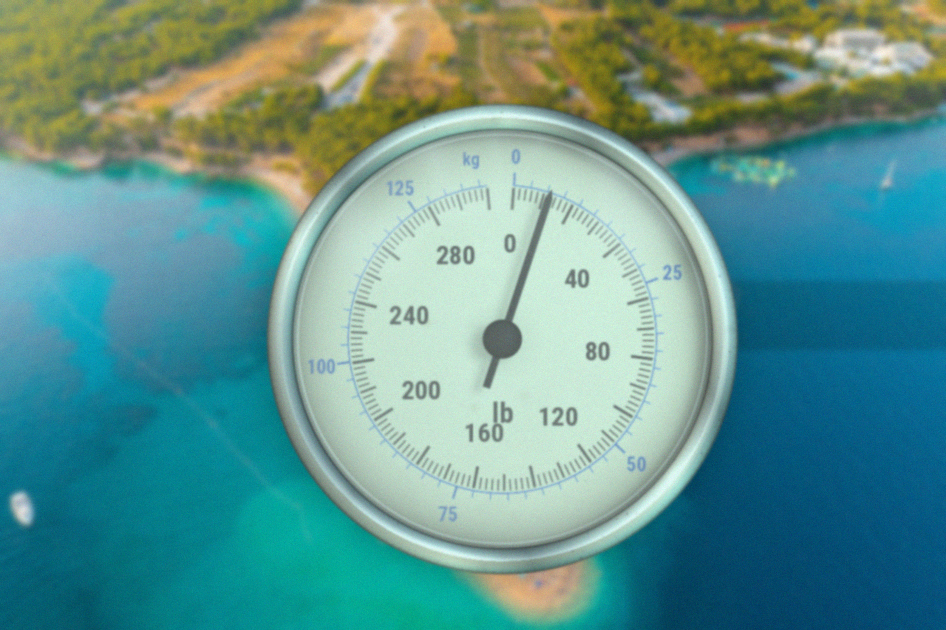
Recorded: 12 (lb)
